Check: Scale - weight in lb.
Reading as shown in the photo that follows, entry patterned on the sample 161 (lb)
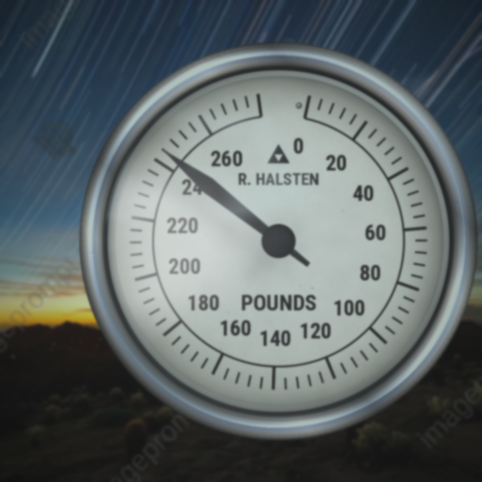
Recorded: 244 (lb)
